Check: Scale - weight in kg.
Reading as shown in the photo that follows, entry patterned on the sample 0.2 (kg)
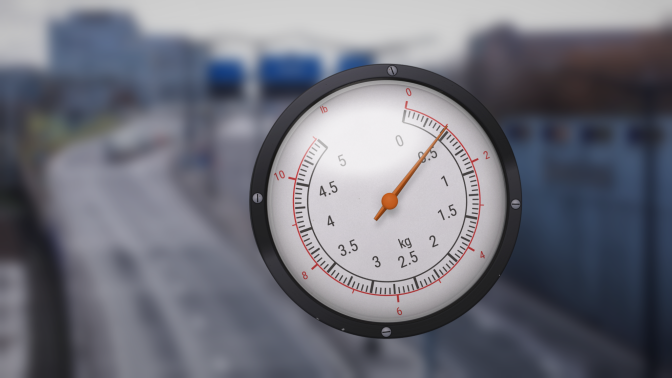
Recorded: 0.45 (kg)
